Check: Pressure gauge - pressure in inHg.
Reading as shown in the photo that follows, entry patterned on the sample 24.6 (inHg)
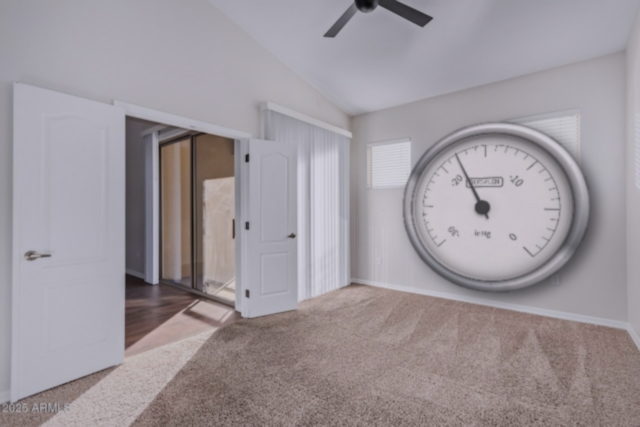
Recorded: -18 (inHg)
